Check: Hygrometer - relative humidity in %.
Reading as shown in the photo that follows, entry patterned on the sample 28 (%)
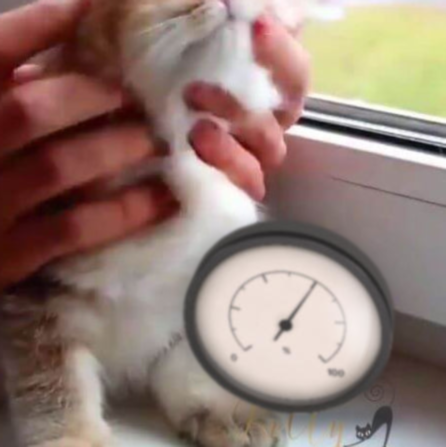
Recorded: 60 (%)
